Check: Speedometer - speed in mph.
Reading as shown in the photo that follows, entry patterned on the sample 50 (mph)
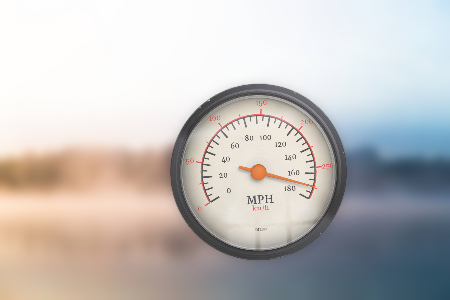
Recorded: 170 (mph)
